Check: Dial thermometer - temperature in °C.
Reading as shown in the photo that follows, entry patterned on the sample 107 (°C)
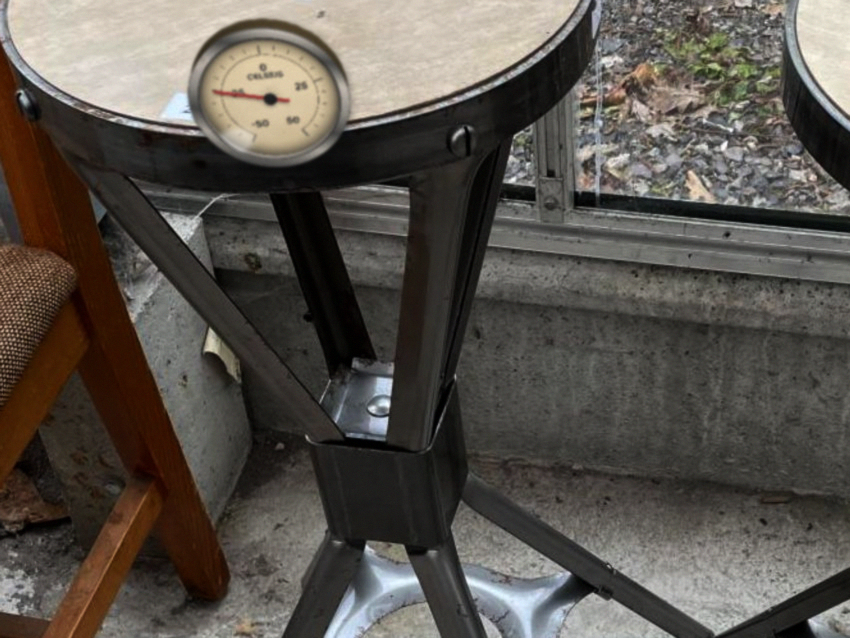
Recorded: -25 (°C)
